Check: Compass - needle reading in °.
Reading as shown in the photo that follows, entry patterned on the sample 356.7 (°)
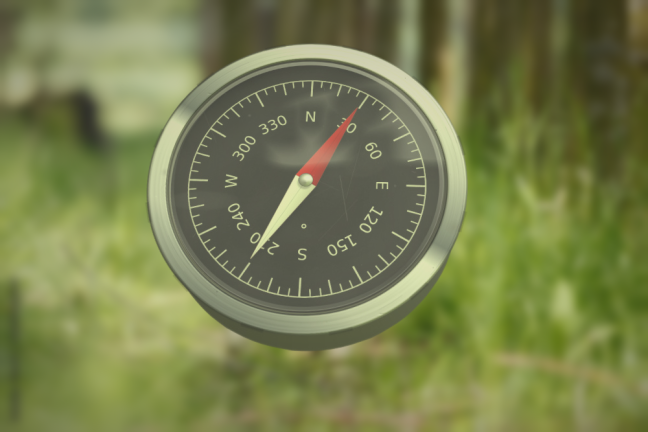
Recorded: 30 (°)
